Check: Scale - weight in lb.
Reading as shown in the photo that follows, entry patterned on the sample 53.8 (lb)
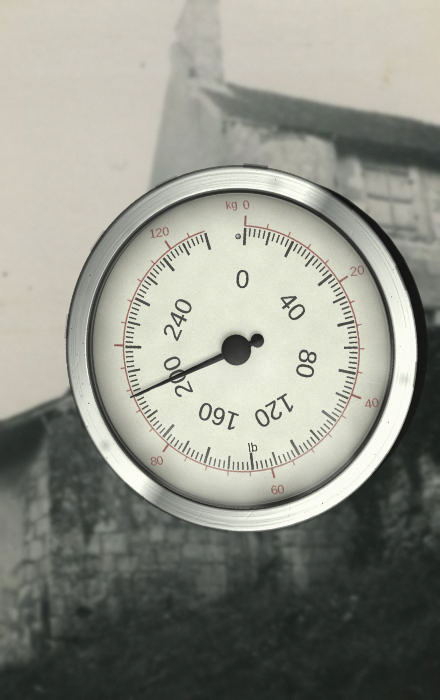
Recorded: 200 (lb)
